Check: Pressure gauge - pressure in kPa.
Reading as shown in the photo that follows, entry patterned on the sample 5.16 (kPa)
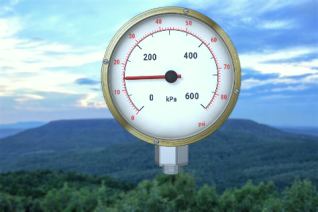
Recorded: 100 (kPa)
